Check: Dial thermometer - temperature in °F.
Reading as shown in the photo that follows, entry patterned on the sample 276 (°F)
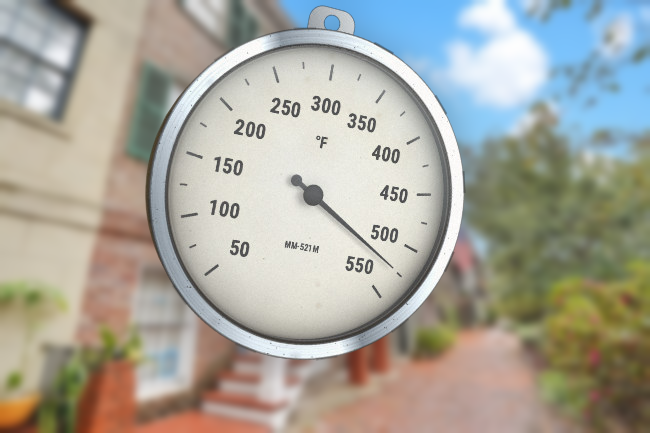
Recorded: 525 (°F)
